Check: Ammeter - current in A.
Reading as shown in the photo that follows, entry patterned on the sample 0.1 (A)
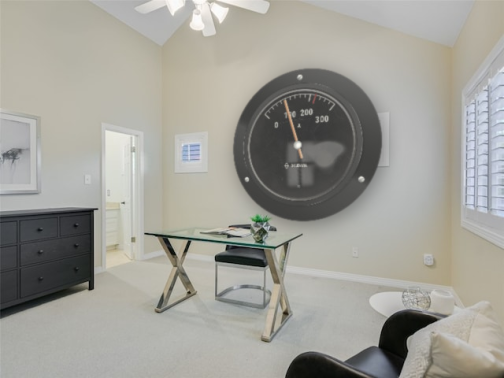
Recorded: 100 (A)
